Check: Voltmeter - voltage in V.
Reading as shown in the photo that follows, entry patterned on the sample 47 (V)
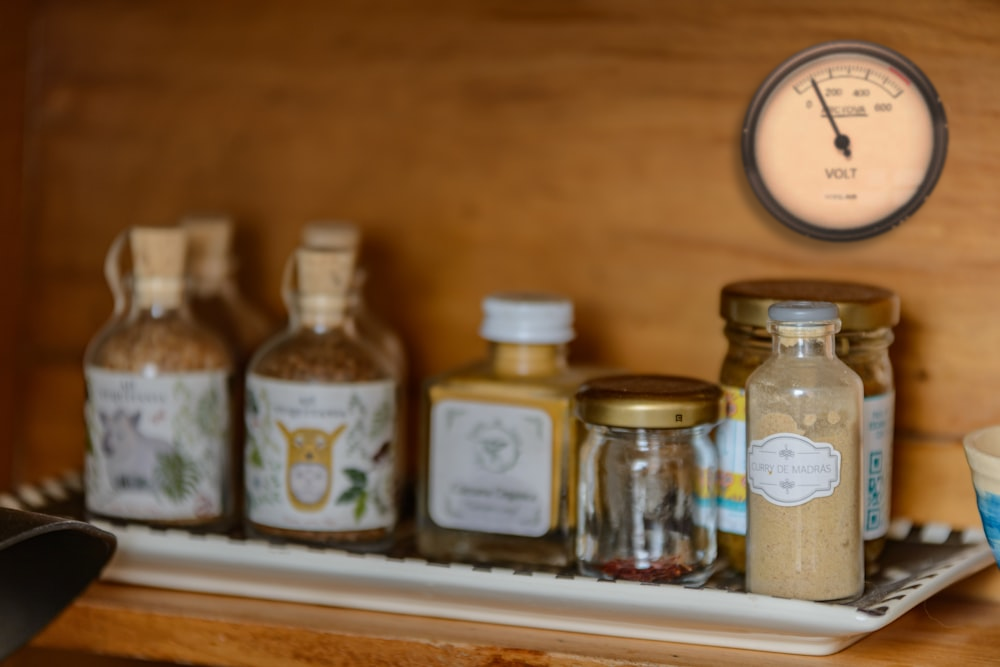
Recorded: 100 (V)
